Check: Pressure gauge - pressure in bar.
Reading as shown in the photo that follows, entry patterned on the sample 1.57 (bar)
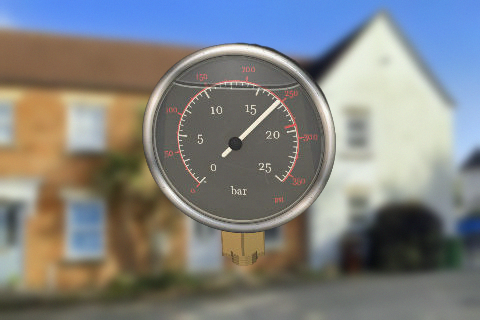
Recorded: 17 (bar)
